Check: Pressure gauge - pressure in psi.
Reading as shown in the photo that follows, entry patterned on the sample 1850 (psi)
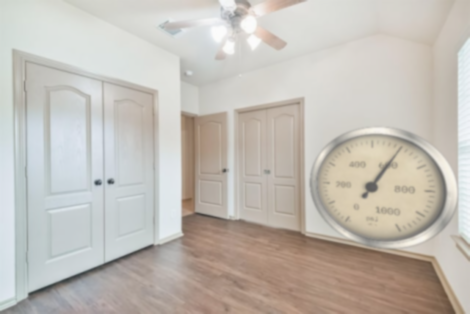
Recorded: 600 (psi)
